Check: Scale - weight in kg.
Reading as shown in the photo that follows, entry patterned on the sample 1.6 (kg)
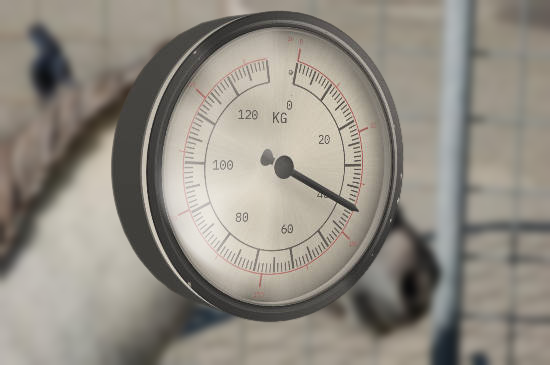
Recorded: 40 (kg)
